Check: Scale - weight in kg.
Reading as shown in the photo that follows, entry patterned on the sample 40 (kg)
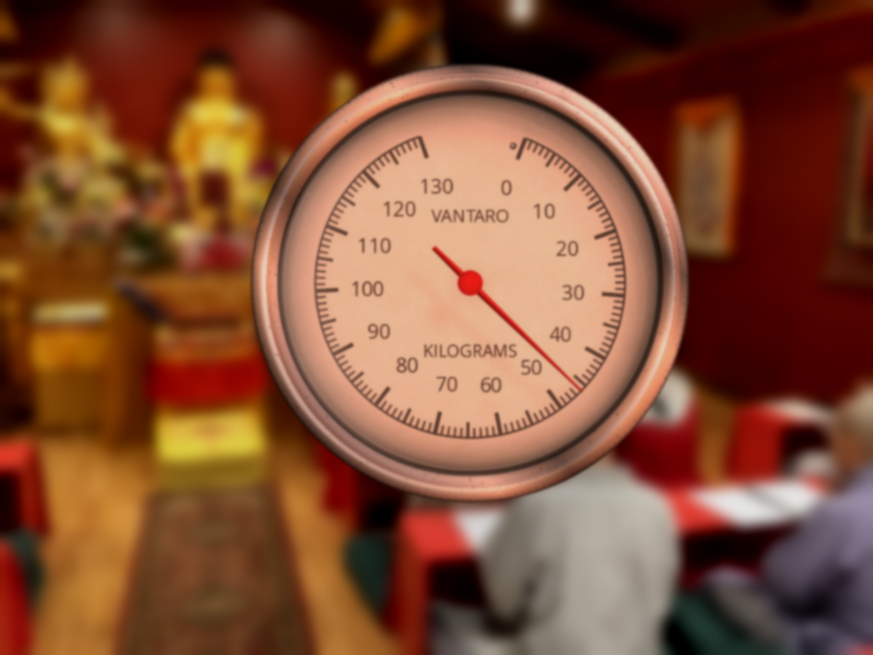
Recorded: 46 (kg)
